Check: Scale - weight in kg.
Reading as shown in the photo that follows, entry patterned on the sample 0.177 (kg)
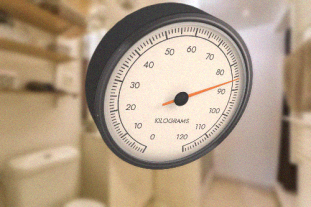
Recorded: 85 (kg)
